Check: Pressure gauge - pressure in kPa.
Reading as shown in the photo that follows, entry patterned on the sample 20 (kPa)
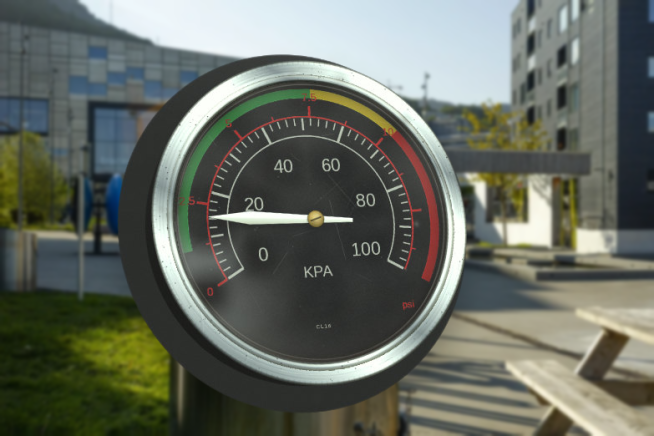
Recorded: 14 (kPa)
